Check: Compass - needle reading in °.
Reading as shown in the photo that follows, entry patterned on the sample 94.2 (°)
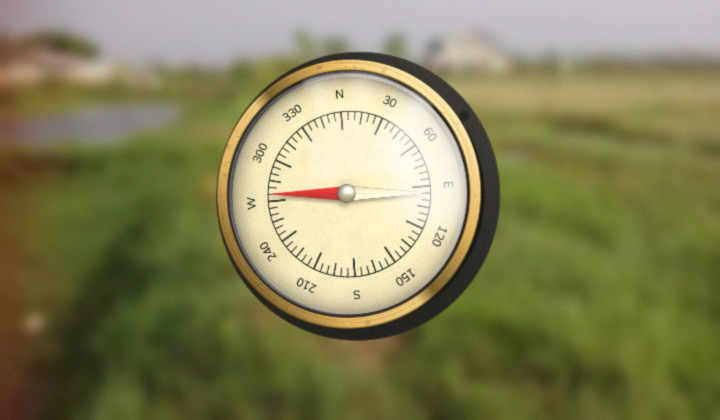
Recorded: 275 (°)
